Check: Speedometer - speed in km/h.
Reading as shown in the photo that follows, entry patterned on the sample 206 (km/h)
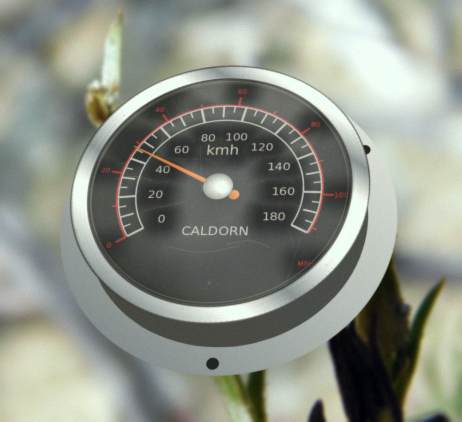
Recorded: 45 (km/h)
